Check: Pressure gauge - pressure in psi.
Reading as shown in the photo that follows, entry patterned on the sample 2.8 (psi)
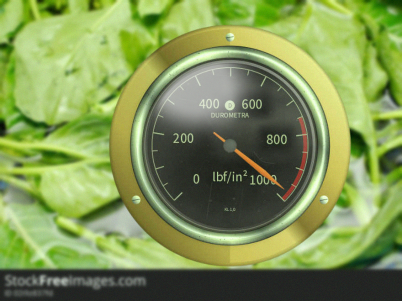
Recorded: 975 (psi)
